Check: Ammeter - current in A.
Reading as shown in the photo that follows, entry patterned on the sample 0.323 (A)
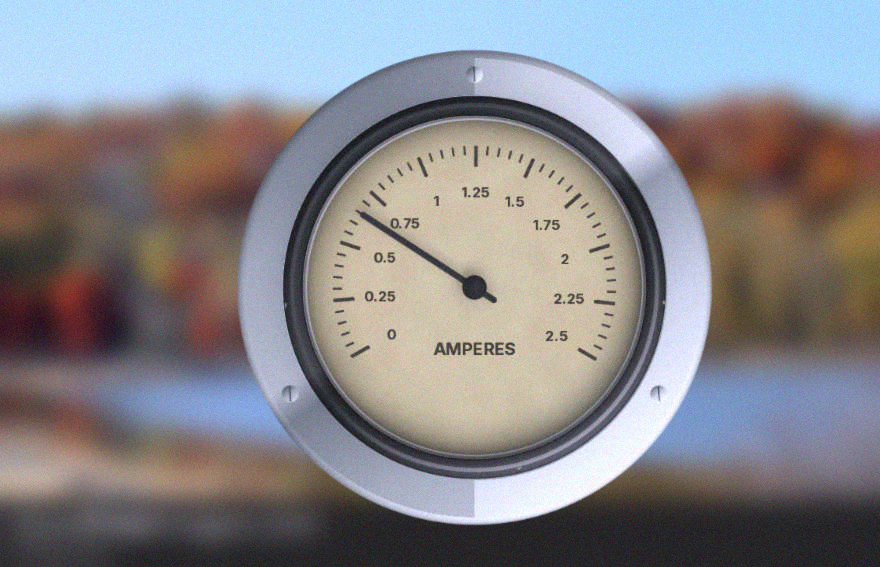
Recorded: 0.65 (A)
